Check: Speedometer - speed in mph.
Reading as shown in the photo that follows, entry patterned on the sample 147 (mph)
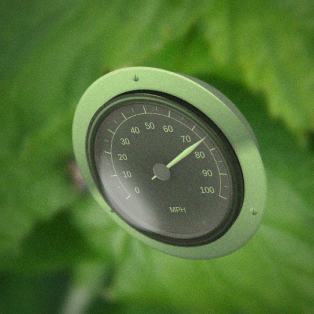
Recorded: 75 (mph)
